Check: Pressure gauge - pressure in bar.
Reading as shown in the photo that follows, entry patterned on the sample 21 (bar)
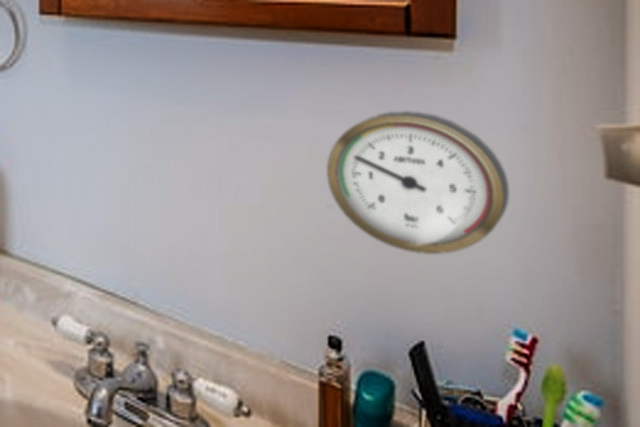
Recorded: 1.5 (bar)
